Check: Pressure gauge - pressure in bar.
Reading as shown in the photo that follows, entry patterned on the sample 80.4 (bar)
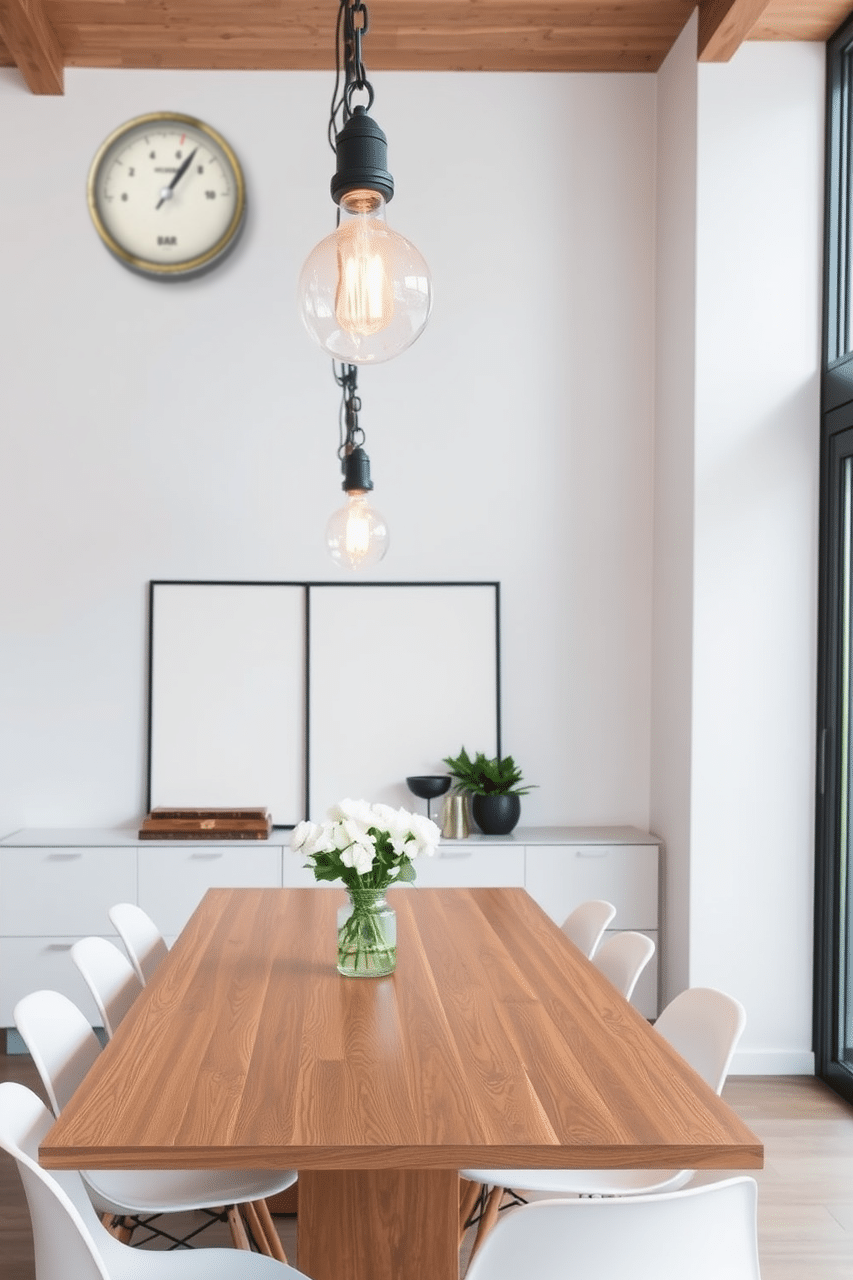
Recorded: 7 (bar)
